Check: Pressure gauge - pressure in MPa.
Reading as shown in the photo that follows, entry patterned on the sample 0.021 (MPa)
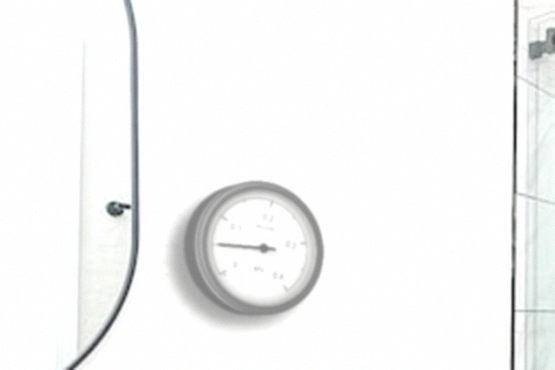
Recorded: 0.05 (MPa)
